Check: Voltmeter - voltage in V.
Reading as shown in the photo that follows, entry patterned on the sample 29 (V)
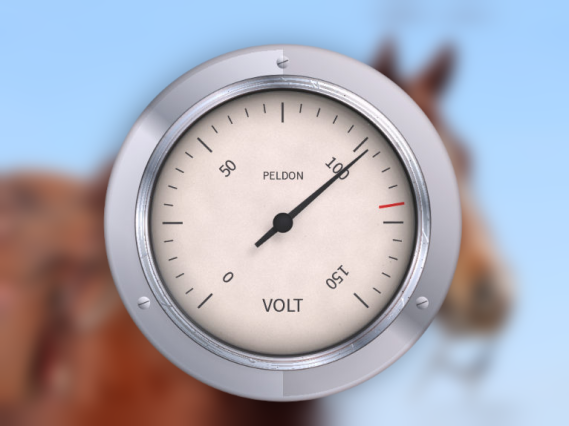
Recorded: 102.5 (V)
